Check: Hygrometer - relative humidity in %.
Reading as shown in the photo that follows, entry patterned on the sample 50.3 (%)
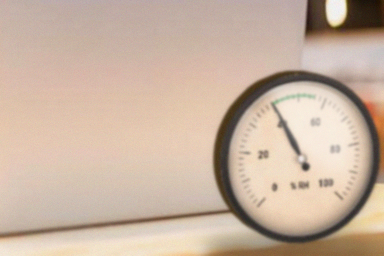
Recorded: 40 (%)
